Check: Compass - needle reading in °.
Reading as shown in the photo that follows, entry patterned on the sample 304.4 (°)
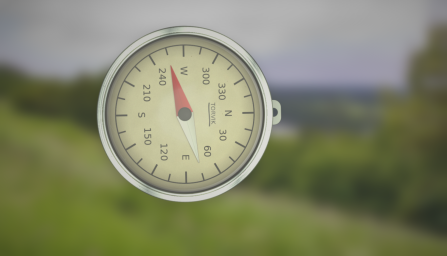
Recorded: 255 (°)
